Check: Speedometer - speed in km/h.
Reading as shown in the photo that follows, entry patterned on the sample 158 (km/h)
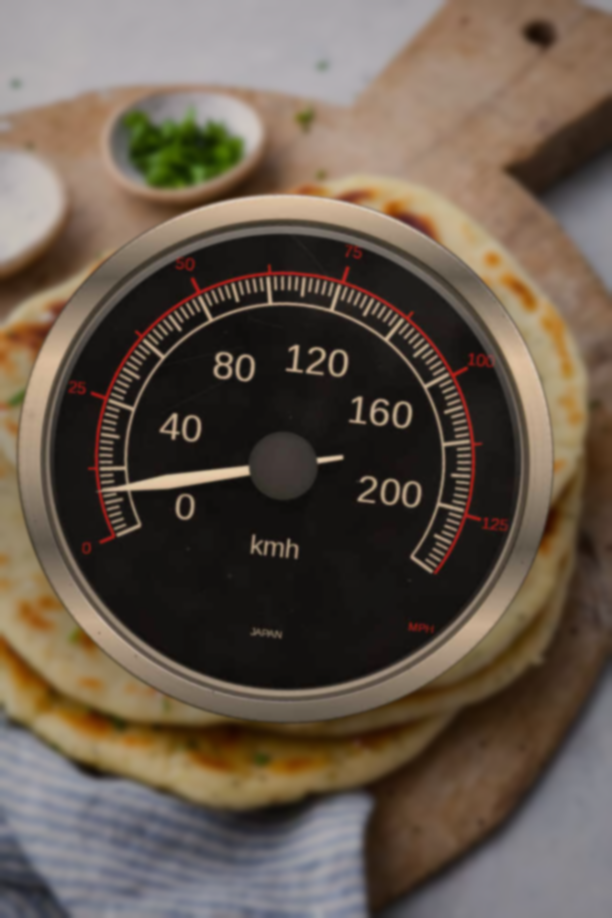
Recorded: 14 (km/h)
